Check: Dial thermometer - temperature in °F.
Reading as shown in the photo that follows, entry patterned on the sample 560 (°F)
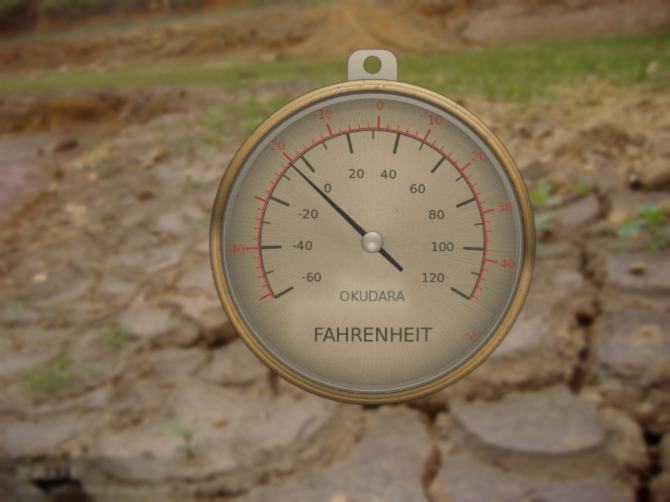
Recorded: -5 (°F)
